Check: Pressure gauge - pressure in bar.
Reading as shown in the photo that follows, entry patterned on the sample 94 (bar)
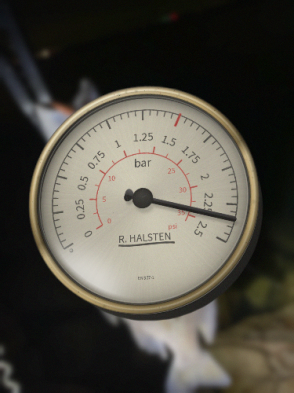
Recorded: 2.35 (bar)
